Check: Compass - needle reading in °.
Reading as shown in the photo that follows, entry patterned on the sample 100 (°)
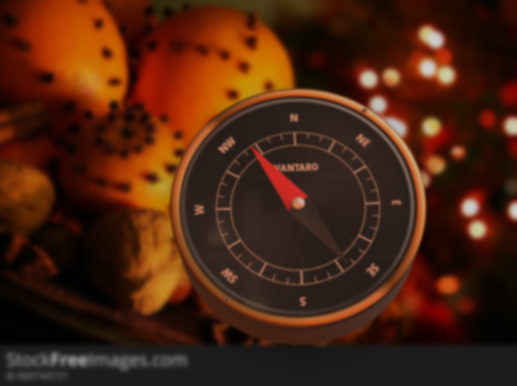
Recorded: 325 (°)
